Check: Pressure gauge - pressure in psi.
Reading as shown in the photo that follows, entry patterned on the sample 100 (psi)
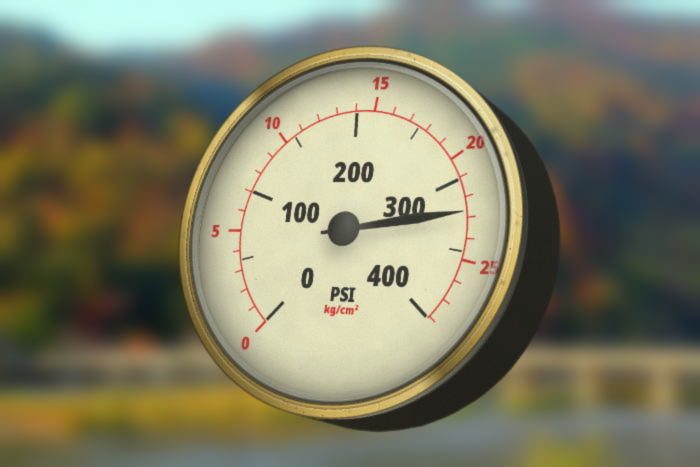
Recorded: 325 (psi)
